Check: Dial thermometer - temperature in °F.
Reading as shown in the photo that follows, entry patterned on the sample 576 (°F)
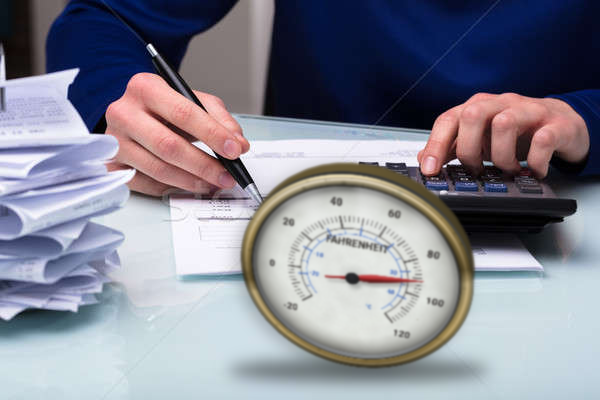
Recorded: 90 (°F)
